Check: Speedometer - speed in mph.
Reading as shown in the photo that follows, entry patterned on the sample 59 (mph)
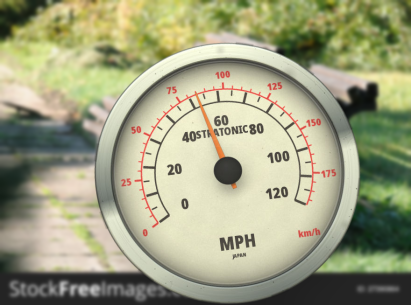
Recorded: 52.5 (mph)
